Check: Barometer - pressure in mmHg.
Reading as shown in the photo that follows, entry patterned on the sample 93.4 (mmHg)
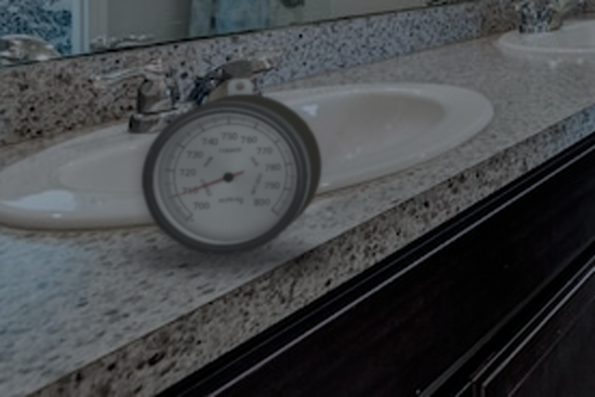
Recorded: 710 (mmHg)
